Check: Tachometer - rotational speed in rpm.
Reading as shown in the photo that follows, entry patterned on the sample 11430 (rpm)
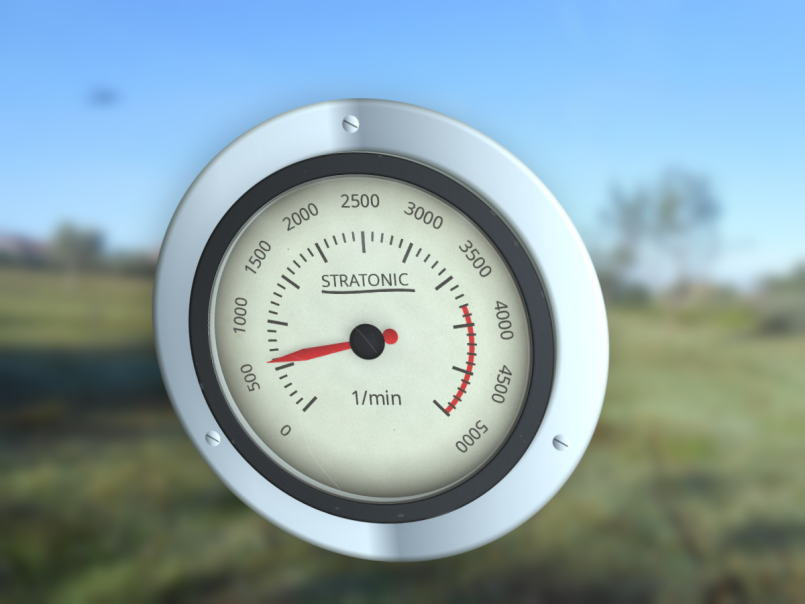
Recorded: 600 (rpm)
